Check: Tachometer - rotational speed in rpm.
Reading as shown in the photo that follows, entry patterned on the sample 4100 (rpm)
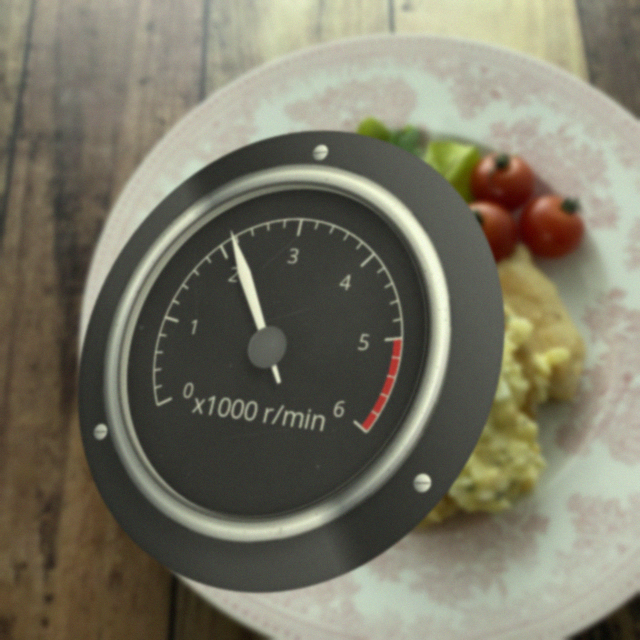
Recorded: 2200 (rpm)
